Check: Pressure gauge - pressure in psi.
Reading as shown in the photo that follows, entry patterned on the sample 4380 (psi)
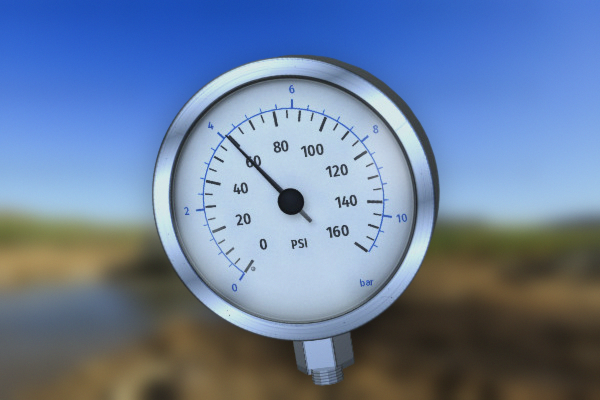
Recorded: 60 (psi)
